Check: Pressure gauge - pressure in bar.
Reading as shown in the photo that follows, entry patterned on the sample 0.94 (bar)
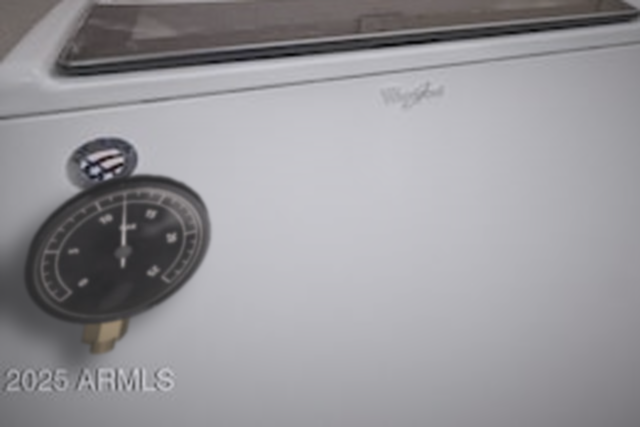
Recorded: 12 (bar)
